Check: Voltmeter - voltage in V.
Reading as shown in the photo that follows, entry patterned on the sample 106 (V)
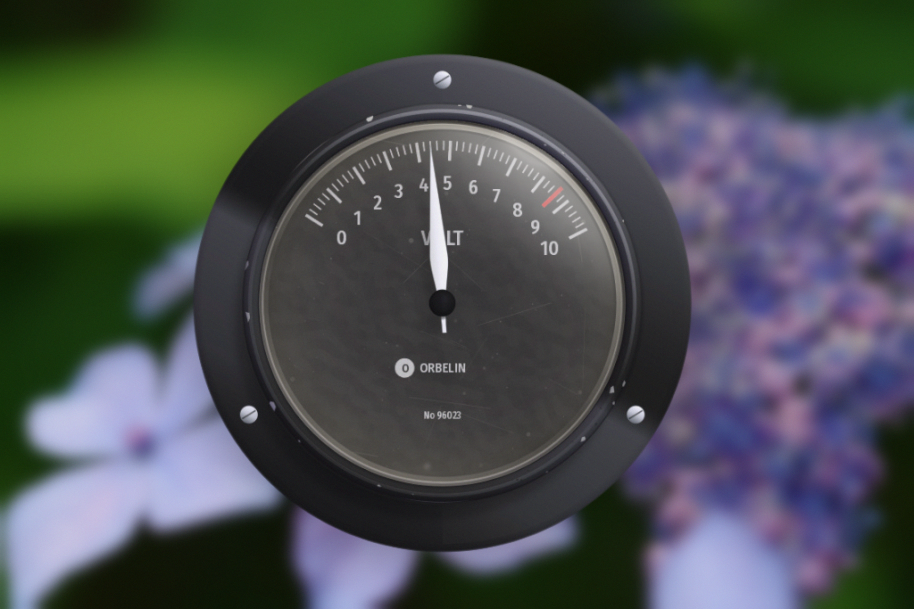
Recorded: 4.4 (V)
